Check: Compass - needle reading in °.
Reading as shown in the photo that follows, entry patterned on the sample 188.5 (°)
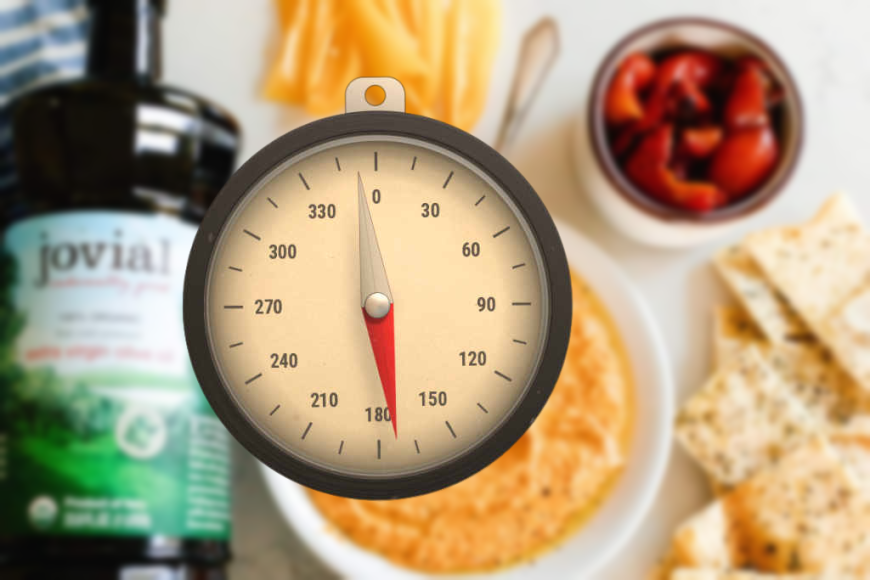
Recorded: 172.5 (°)
